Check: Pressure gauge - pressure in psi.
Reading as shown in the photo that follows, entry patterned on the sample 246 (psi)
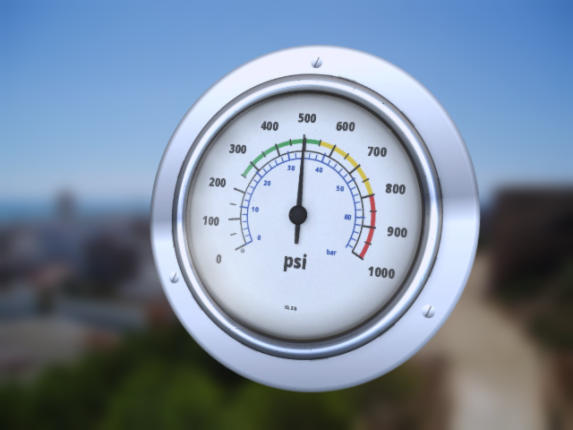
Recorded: 500 (psi)
